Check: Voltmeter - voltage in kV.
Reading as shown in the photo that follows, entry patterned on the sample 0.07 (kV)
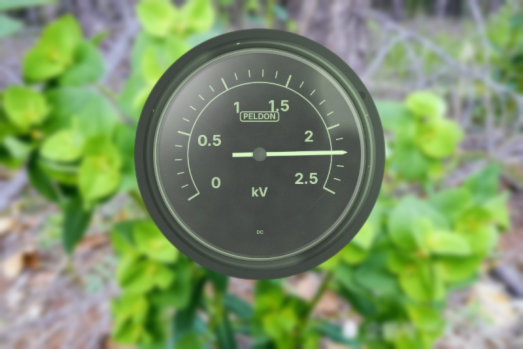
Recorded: 2.2 (kV)
